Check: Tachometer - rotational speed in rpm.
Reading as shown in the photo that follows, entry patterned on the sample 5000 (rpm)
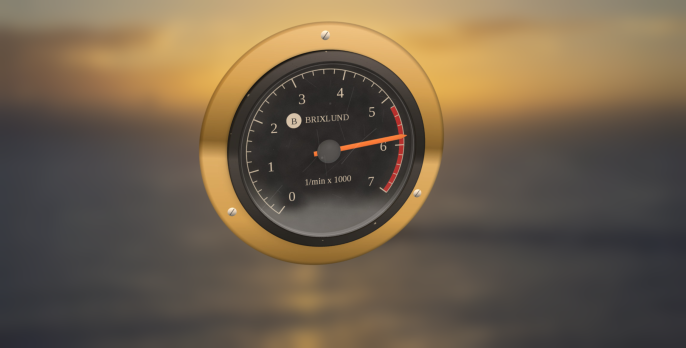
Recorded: 5800 (rpm)
